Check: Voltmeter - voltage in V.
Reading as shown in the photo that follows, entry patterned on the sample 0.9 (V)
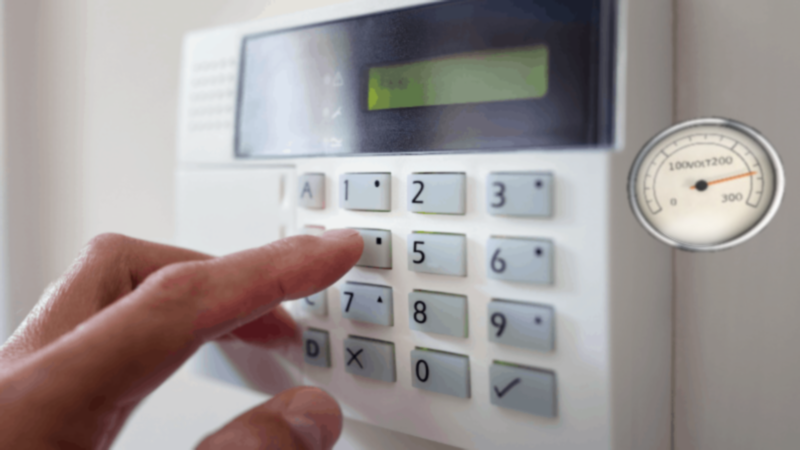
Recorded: 250 (V)
